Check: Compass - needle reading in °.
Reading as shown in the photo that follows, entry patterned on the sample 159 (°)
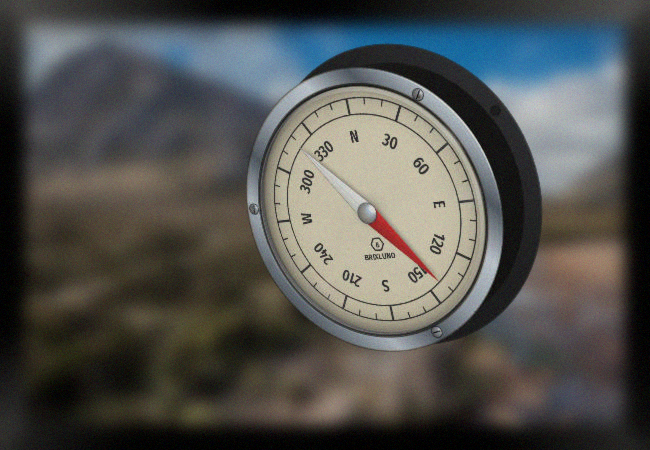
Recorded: 140 (°)
